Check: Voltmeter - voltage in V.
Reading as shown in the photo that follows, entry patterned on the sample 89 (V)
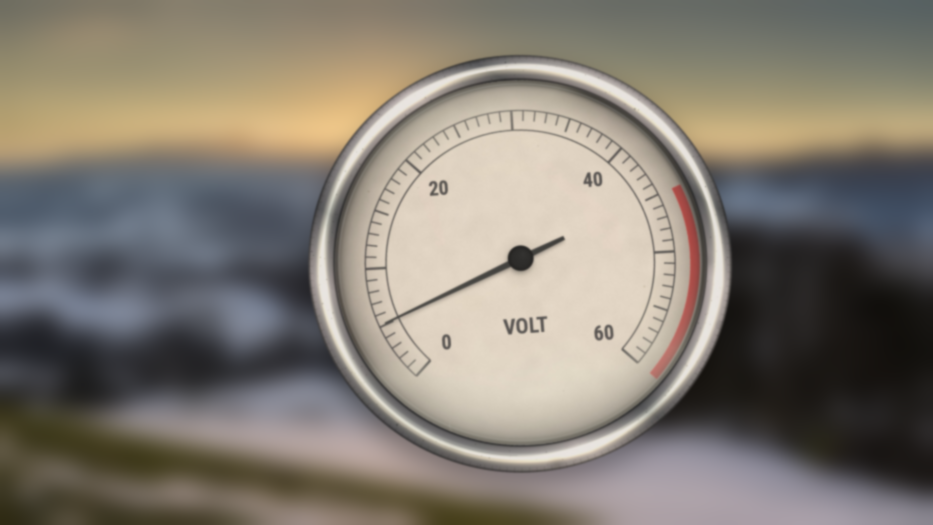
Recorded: 5 (V)
